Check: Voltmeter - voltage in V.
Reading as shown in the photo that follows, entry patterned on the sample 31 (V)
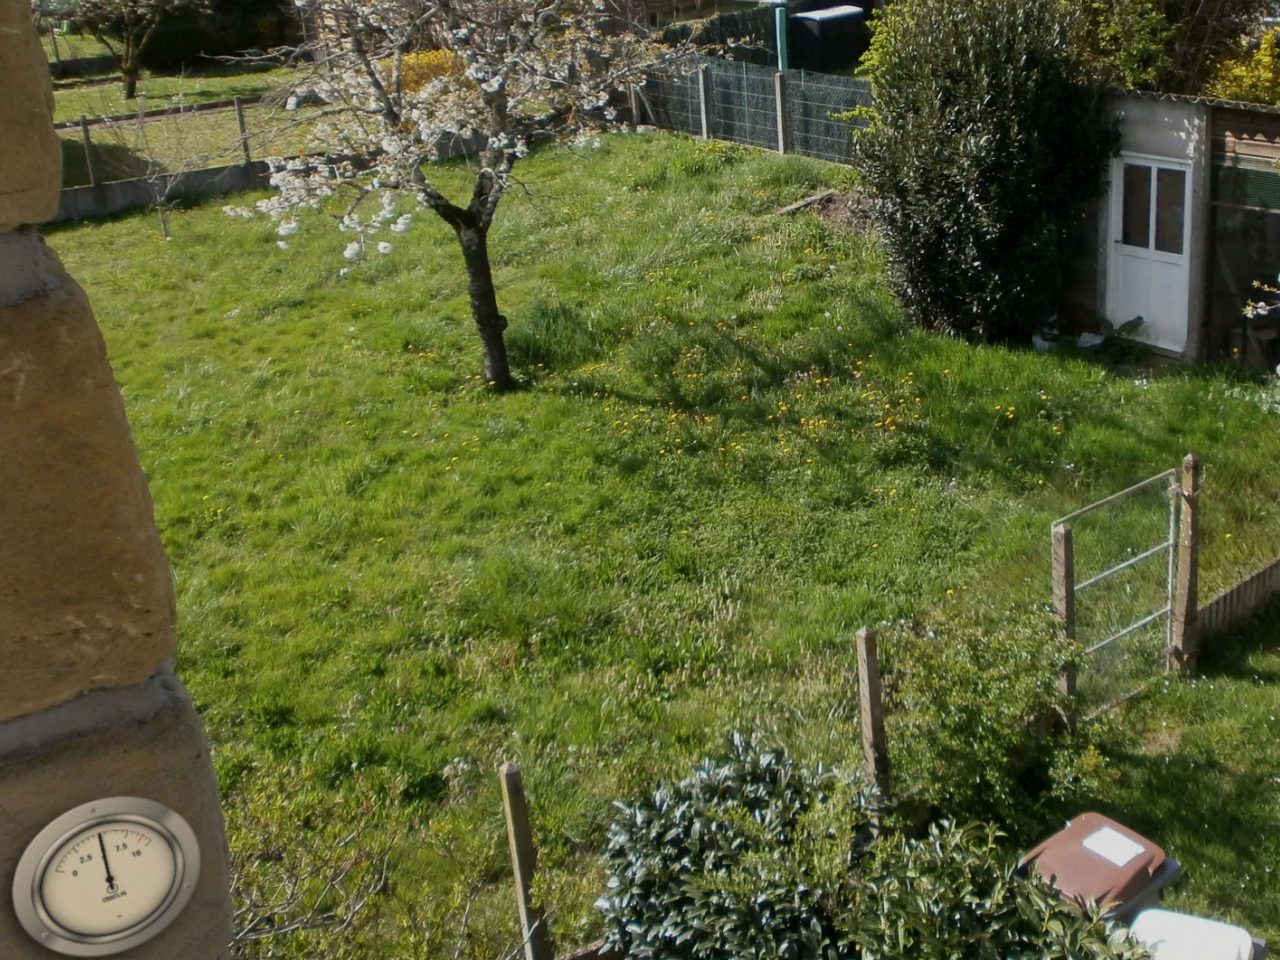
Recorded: 5 (V)
